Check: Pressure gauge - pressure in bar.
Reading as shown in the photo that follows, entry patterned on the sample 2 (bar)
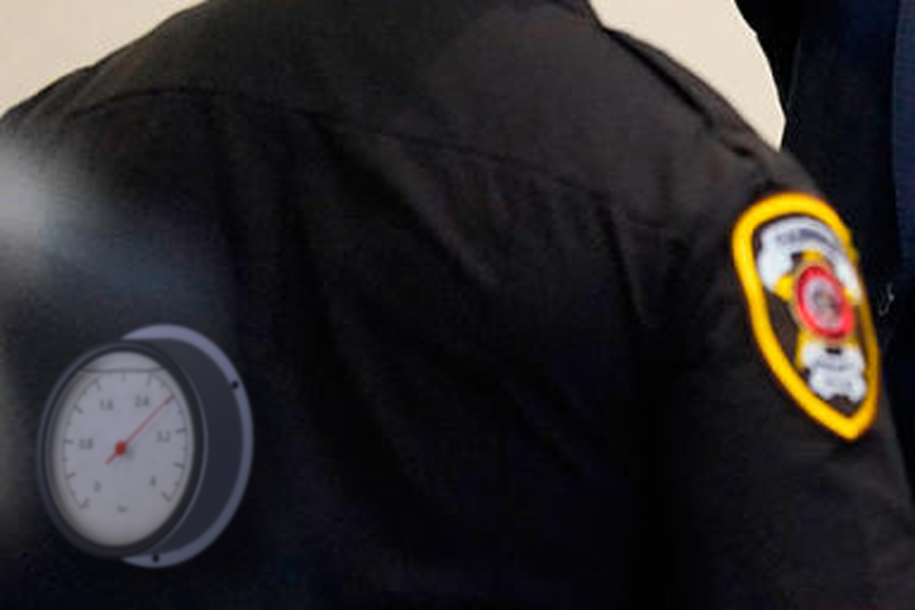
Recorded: 2.8 (bar)
